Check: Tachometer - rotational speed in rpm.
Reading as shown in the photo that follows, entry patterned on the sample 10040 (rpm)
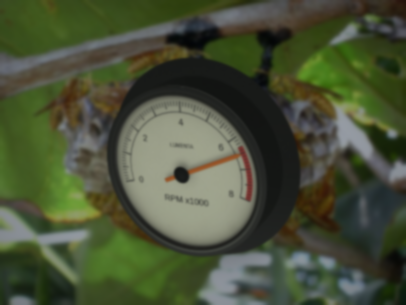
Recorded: 6500 (rpm)
